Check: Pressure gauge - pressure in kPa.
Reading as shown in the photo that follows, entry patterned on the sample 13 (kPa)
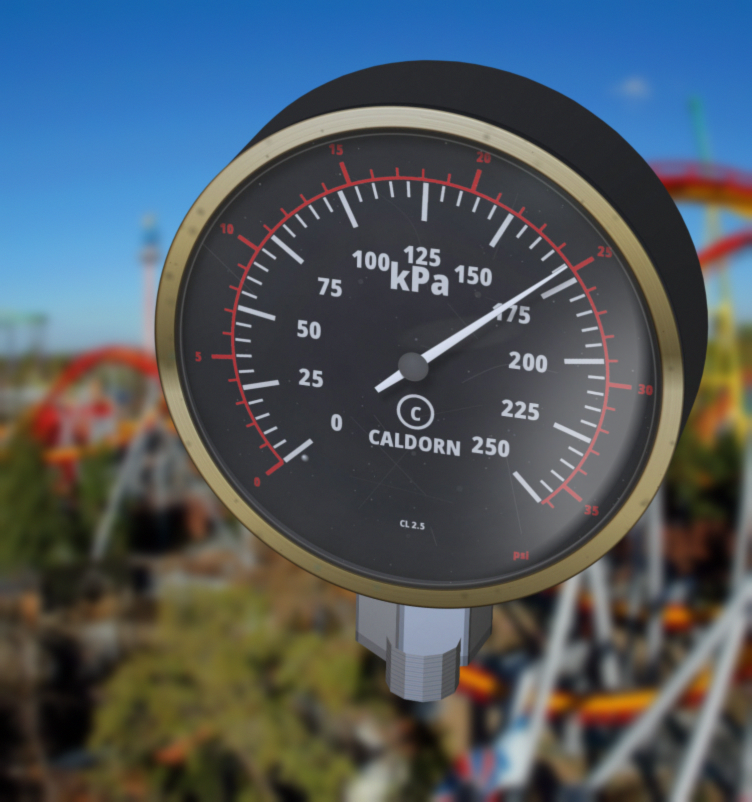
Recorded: 170 (kPa)
